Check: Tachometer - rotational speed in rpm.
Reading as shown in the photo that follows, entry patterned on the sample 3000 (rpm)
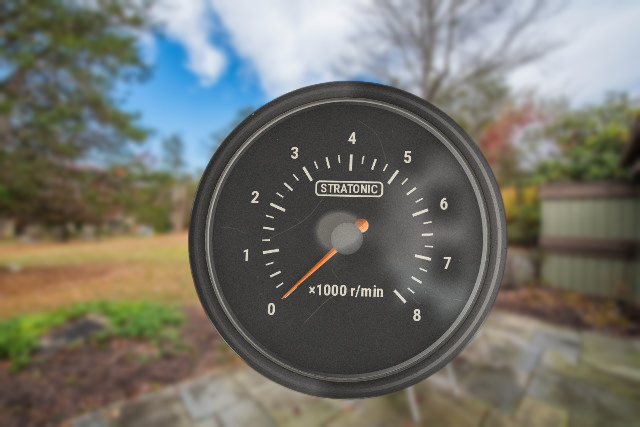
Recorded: 0 (rpm)
